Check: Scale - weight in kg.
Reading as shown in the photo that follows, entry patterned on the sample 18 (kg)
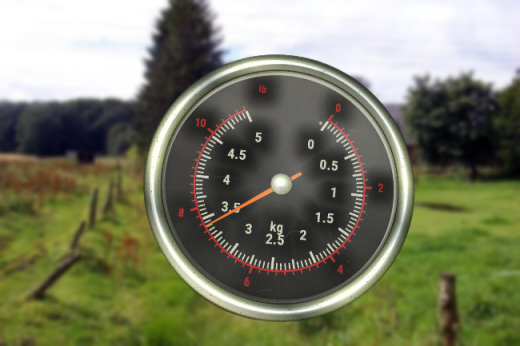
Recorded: 3.4 (kg)
